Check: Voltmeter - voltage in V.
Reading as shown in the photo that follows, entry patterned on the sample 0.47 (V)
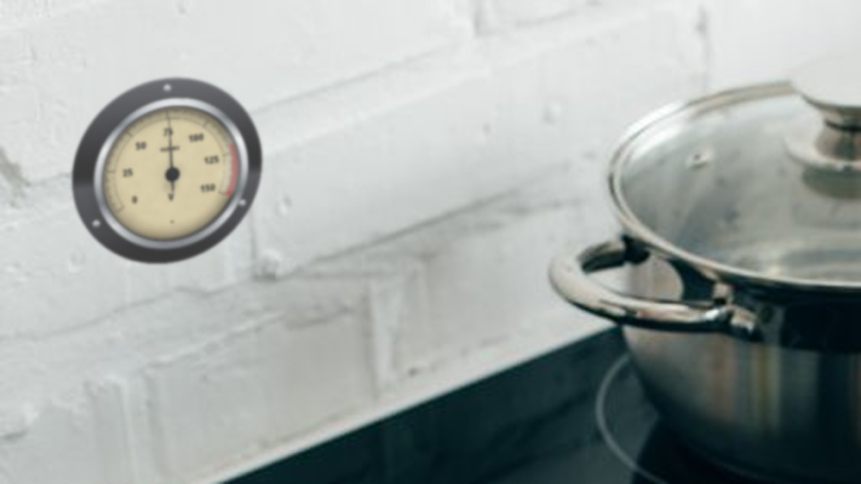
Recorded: 75 (V)
